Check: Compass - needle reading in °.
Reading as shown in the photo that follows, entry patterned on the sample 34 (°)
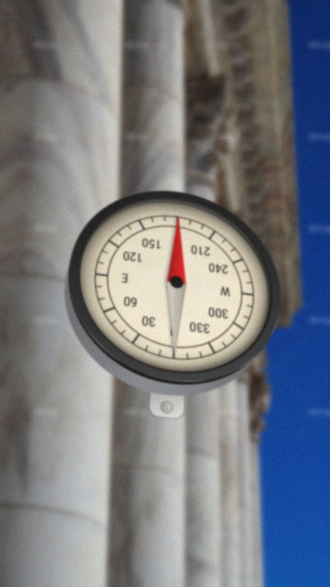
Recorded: 180 (°)
